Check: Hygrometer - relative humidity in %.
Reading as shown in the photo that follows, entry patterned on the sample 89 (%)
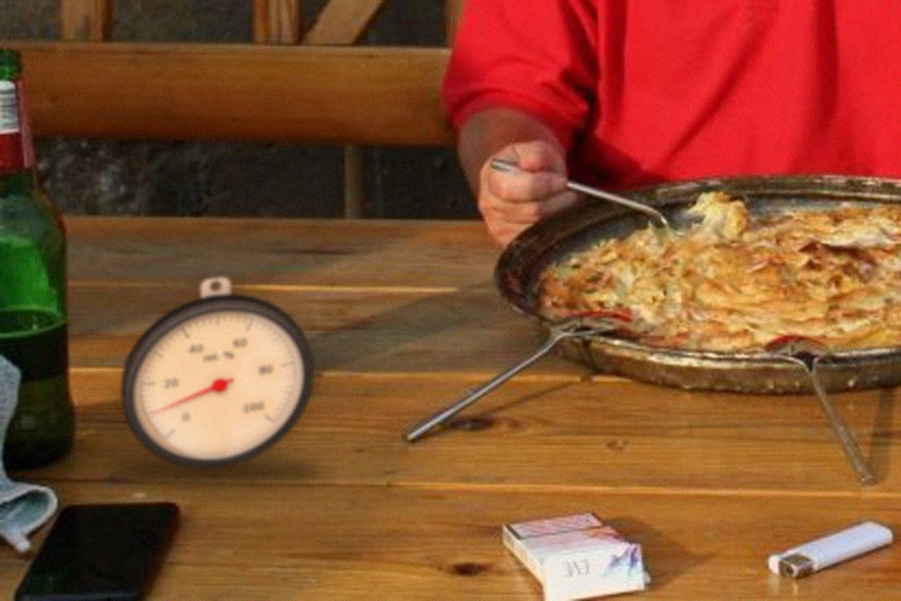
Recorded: 10 (%)
